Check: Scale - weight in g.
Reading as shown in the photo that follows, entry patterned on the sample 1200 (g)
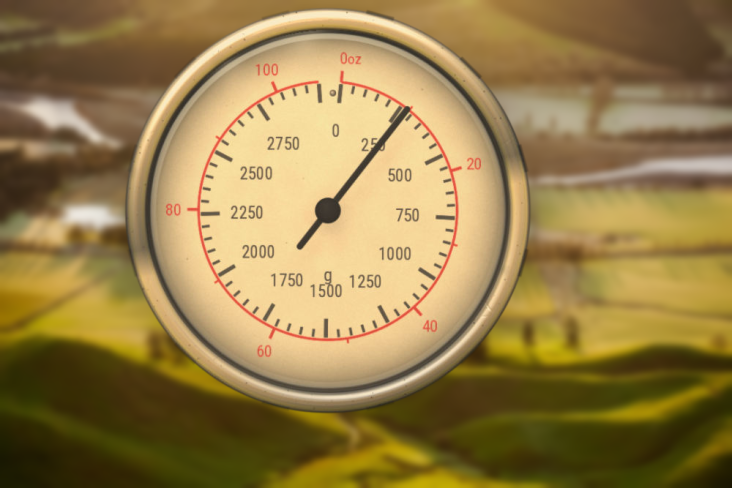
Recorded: 275 (g)
